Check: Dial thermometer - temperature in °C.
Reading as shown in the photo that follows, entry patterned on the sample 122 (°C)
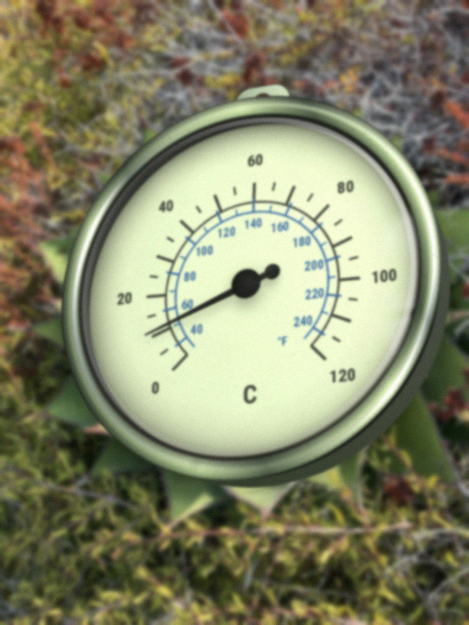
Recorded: 10 (°C)
